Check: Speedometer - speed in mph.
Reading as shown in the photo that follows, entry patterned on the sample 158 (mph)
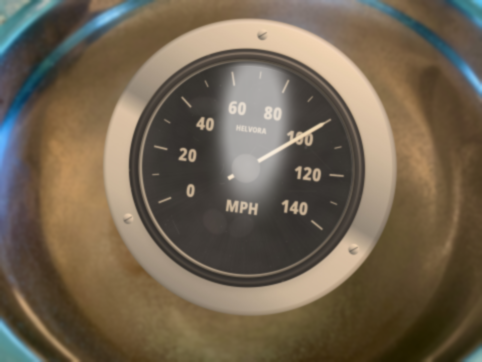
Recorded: 100 (mph)
